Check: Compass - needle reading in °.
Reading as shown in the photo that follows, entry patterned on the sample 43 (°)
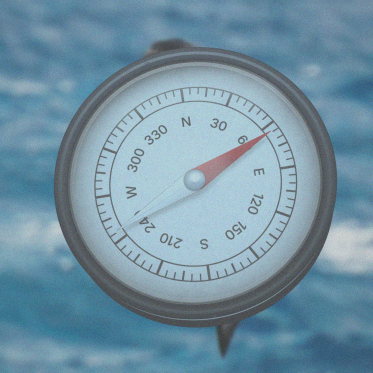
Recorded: 65 (°)
